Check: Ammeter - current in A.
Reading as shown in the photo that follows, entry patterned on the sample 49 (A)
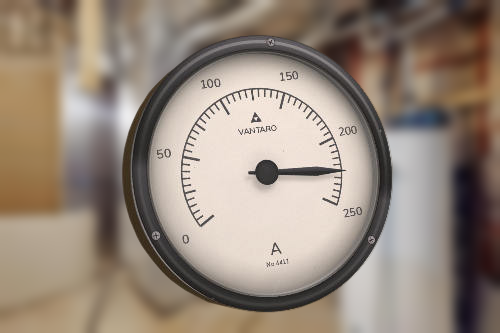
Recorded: 225 (A)
